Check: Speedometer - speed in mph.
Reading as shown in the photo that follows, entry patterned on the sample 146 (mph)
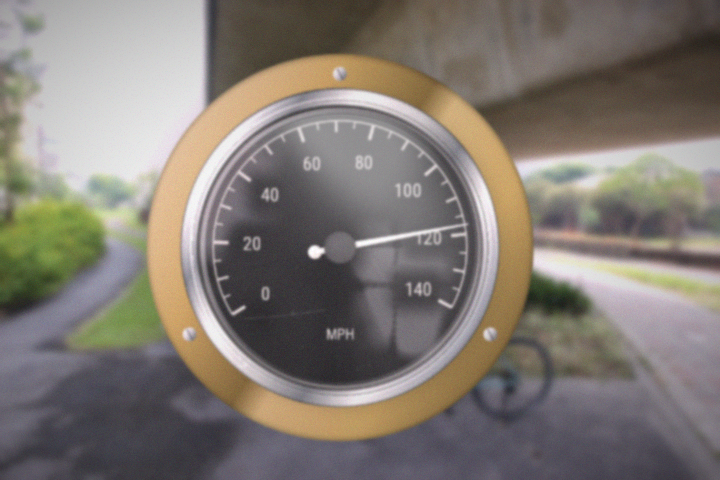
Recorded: 117.5 (mph)
